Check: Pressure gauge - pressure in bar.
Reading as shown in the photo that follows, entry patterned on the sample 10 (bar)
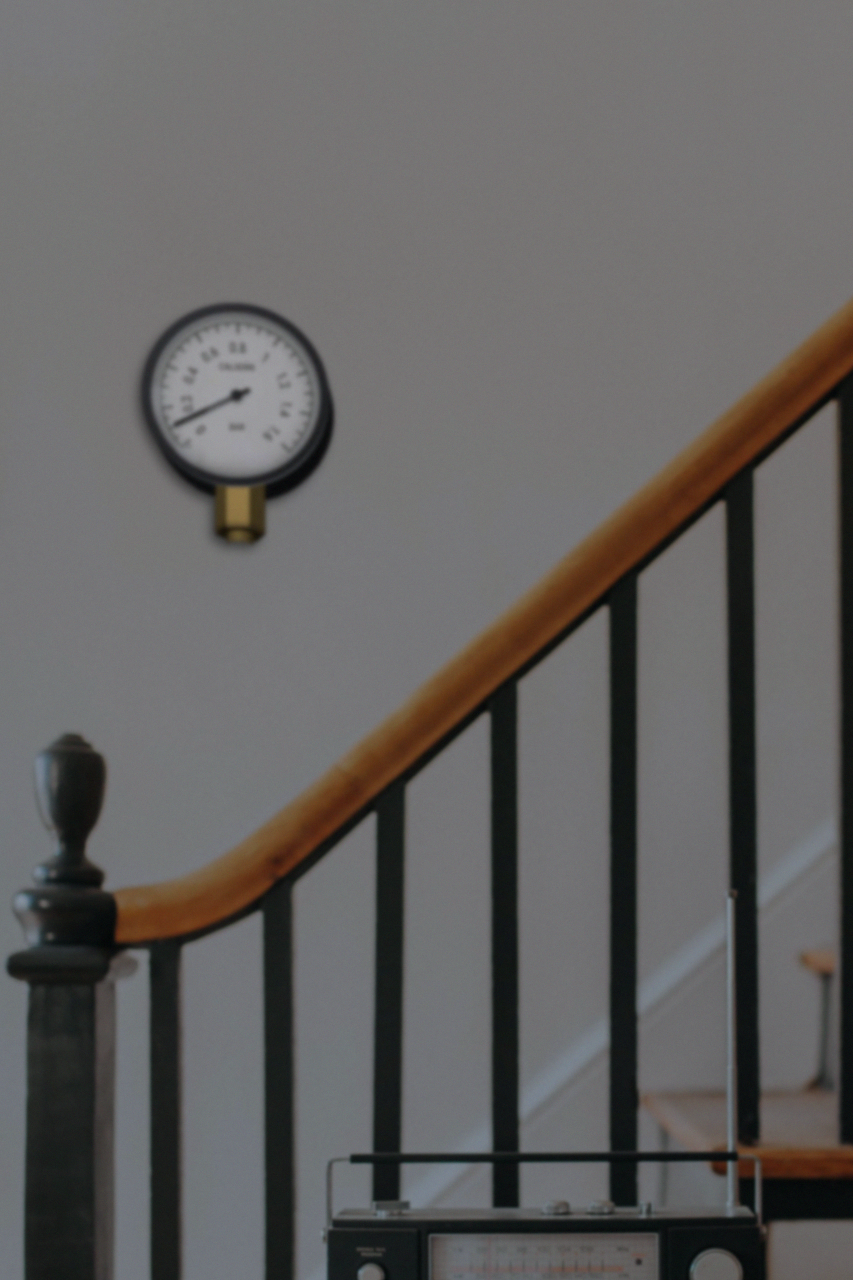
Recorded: 0.1 (bar)
